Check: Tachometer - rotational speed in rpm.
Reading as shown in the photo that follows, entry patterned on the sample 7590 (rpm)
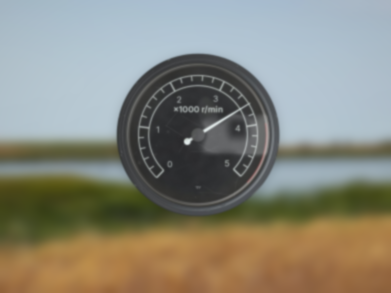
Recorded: 3600 (rpm)
